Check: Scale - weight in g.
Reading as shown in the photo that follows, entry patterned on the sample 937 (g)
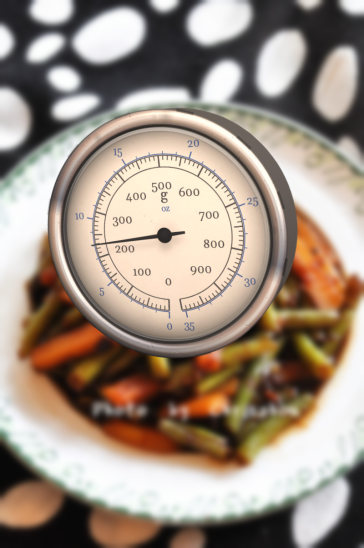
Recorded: 230 (g)
